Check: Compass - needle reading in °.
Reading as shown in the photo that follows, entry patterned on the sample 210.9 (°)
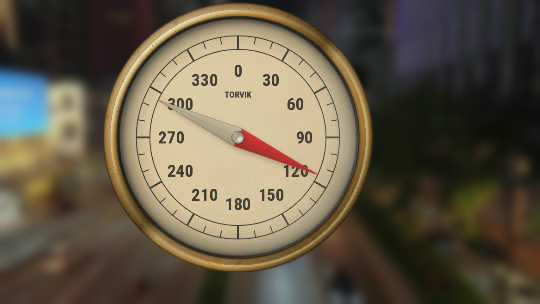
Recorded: 115 (°)
